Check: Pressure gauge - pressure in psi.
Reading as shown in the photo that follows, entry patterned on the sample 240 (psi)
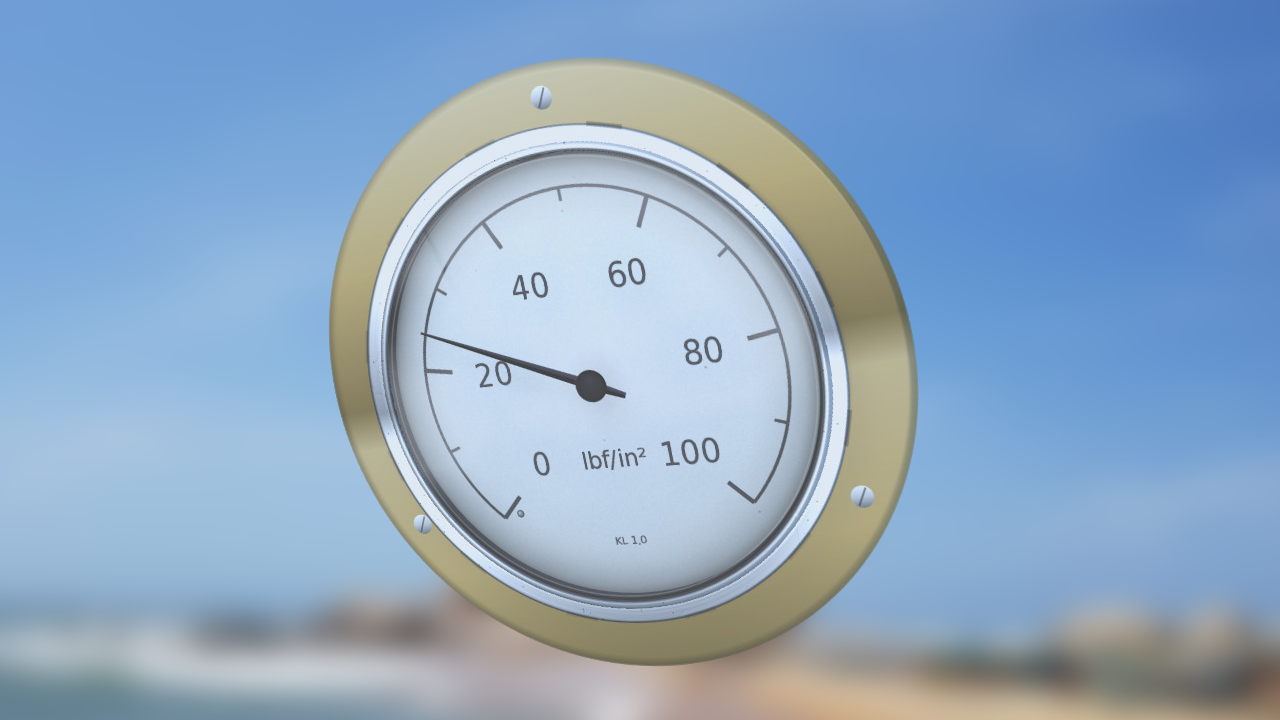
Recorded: 25 (psi)
